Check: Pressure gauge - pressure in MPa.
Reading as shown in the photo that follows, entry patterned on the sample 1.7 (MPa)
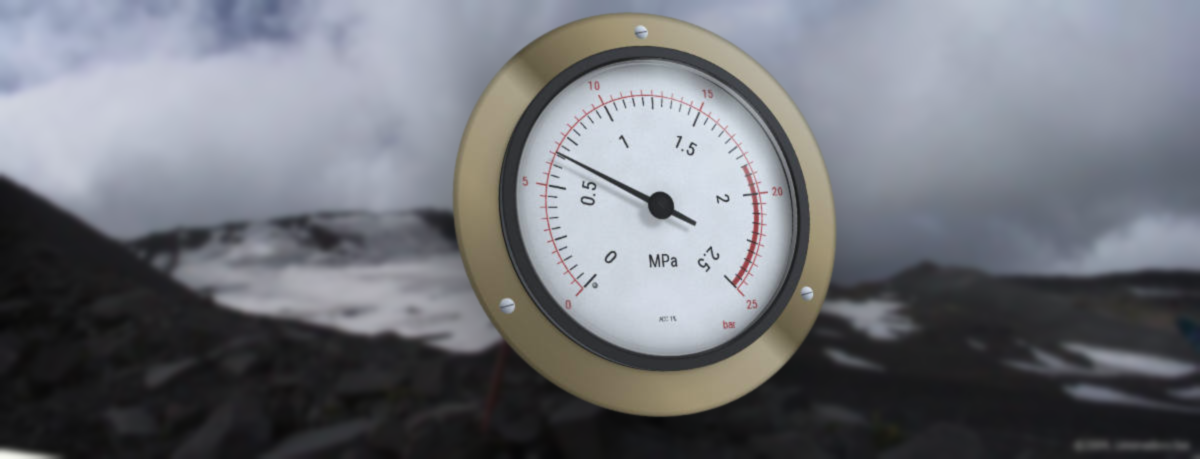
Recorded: 0.65 (MPa)
